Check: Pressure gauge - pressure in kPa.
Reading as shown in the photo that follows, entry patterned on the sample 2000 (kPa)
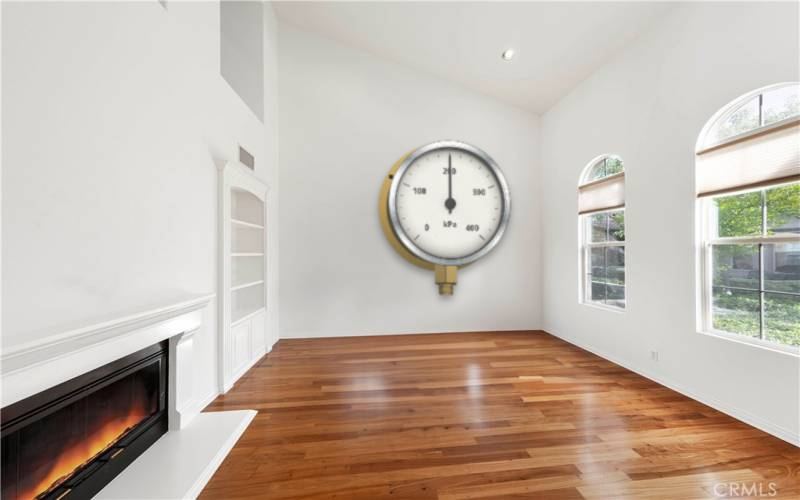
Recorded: 200 (kPa)
